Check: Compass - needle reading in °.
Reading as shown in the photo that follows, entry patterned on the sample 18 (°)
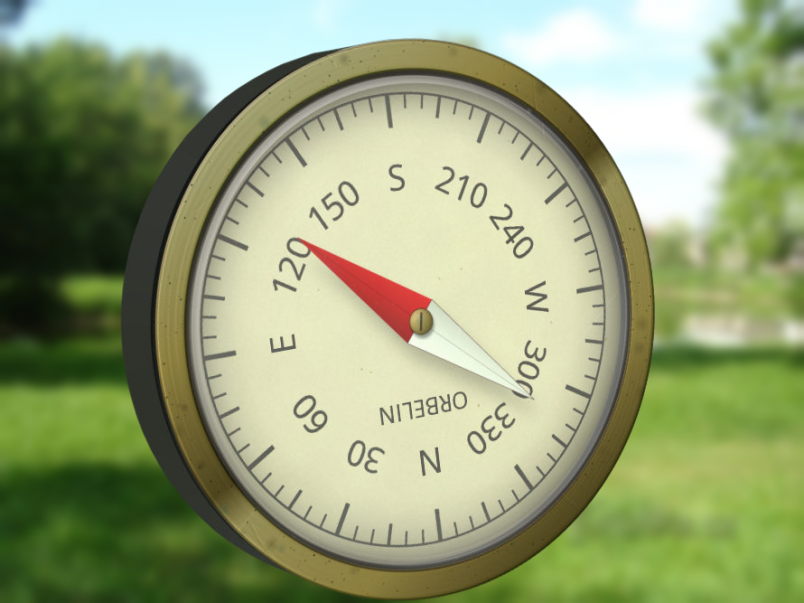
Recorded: 130 (°)
